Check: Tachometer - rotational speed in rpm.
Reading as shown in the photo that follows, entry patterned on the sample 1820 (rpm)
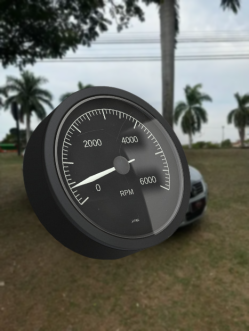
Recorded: 400 (rpm)
